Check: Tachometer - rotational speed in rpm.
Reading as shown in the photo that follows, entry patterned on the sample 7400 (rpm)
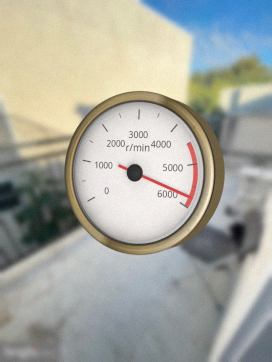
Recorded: 5750 (rpm)
